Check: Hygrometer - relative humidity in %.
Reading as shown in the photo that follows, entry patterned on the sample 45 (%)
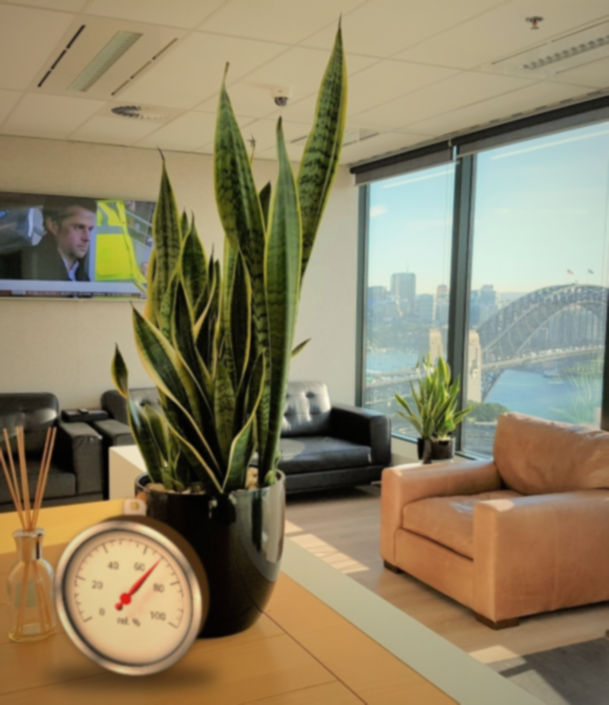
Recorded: 68 (%)
